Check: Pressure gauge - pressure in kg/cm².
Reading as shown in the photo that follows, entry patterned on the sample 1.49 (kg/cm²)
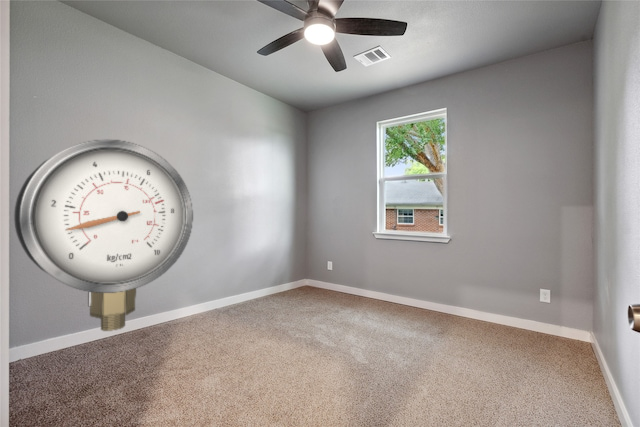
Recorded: 1 (kg/cm²)
